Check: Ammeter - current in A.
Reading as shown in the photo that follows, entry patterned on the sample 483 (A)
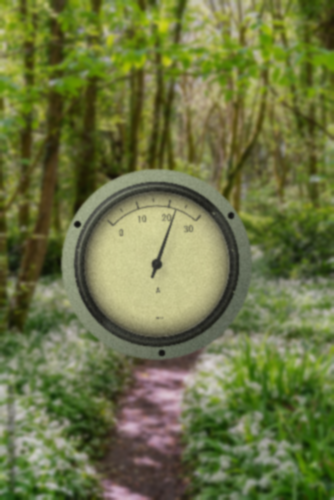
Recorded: 22.5 (A)
